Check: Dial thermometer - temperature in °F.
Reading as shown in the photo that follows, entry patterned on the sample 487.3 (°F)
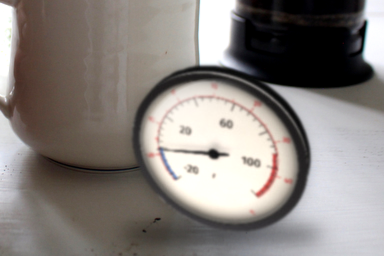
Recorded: 0 (°F)
